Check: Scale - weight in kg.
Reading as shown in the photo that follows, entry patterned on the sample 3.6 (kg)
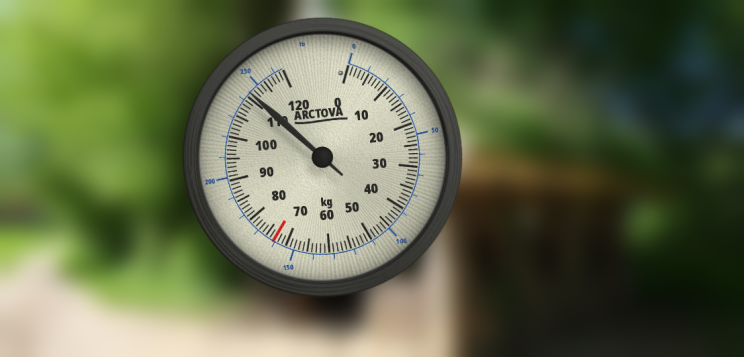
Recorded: 111 (kg)
